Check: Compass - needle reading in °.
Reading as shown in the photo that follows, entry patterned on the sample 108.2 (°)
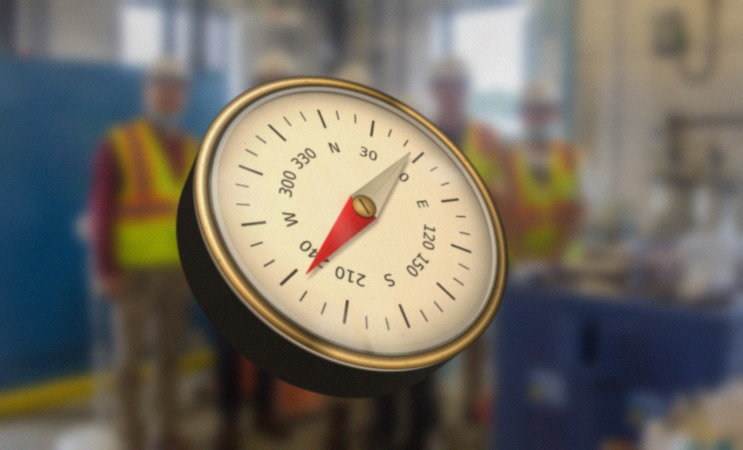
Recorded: 235 (°)
